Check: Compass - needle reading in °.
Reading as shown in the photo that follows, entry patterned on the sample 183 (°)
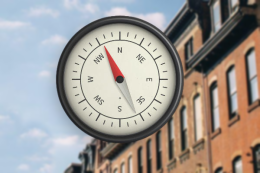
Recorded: 335 (°)
